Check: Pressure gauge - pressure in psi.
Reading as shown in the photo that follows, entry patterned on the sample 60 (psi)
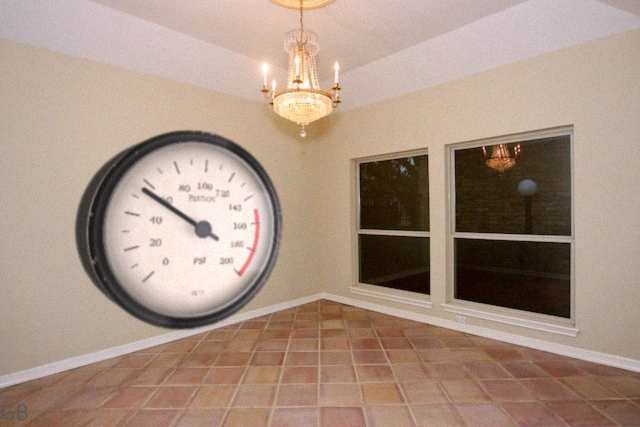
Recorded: 55 (psi)
